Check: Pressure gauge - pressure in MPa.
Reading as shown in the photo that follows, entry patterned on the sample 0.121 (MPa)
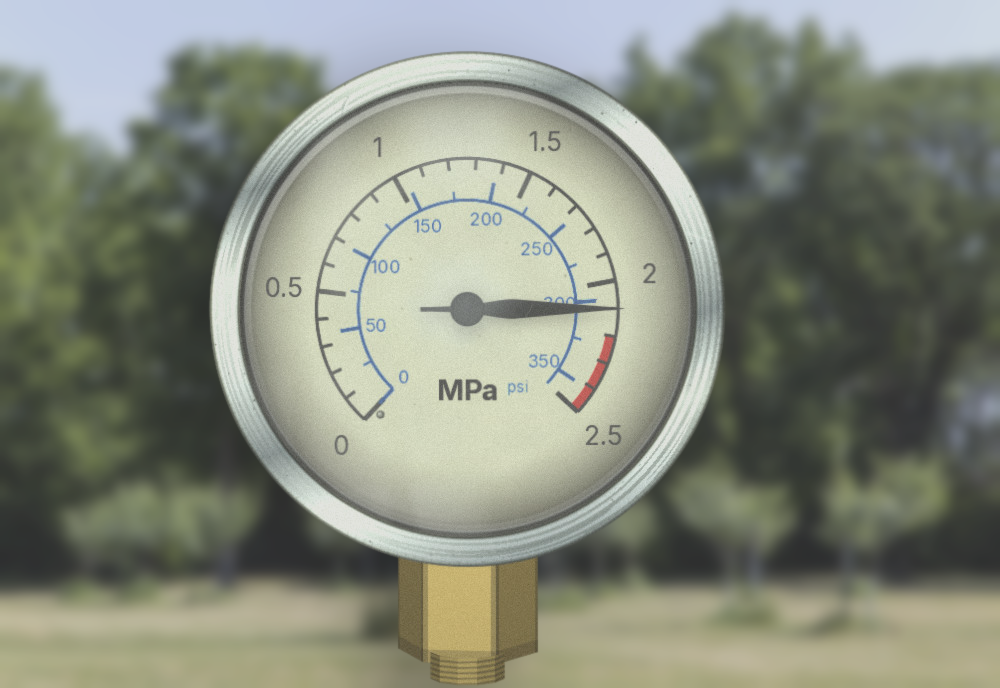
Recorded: 2.1 (MPa)
